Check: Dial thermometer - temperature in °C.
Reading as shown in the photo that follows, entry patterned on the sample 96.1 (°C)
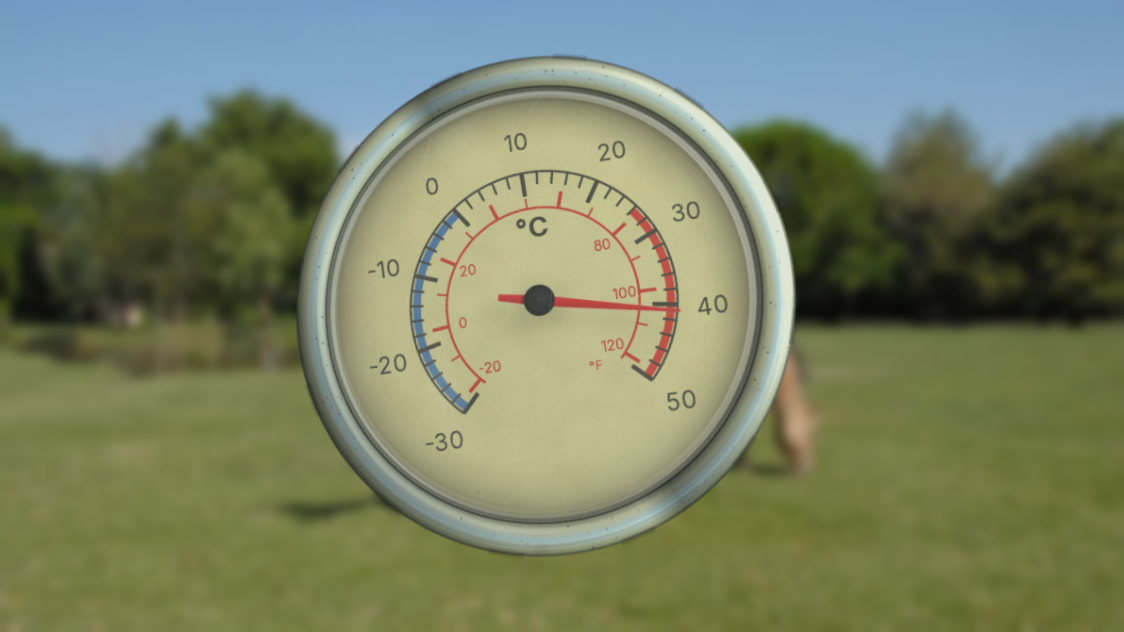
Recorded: 41 (°C)
